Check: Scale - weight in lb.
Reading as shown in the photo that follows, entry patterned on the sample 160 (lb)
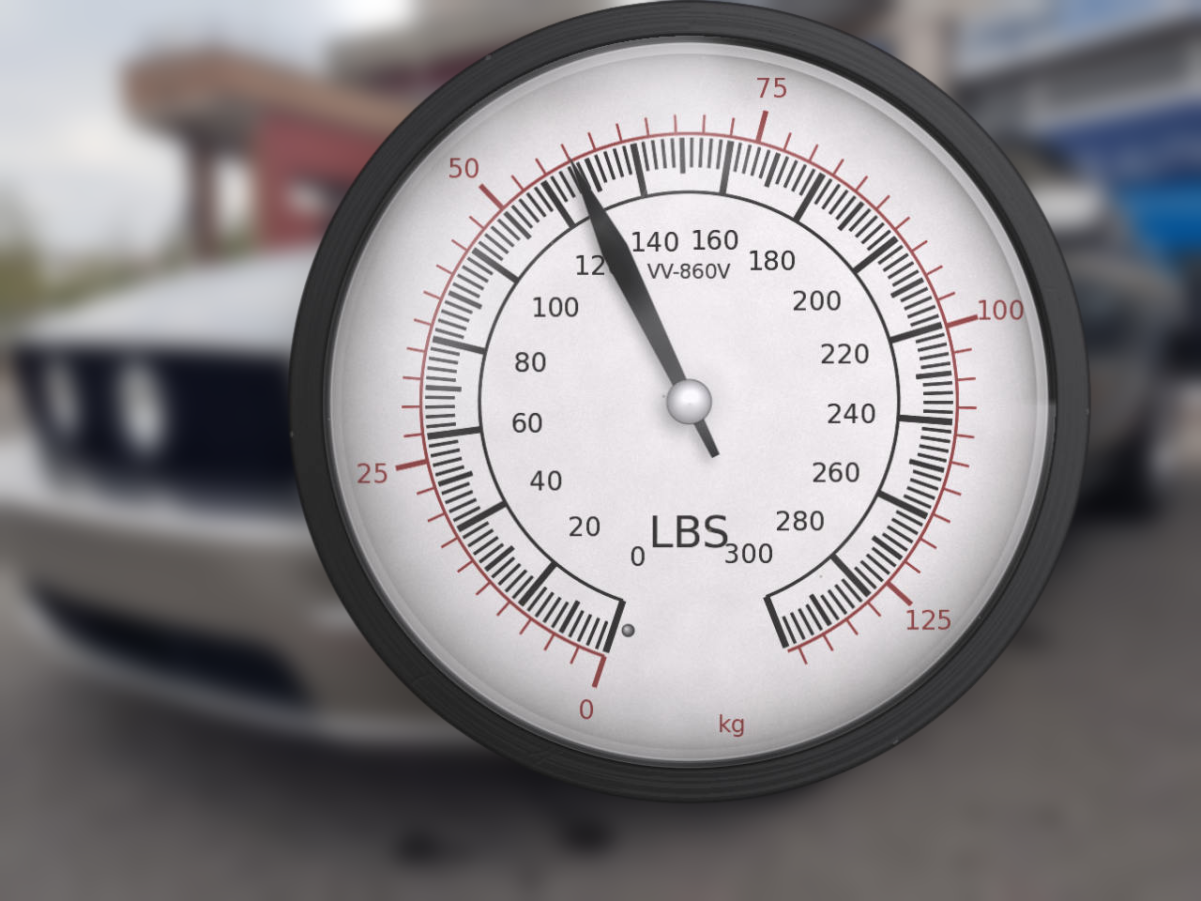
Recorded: 127 (lb)
